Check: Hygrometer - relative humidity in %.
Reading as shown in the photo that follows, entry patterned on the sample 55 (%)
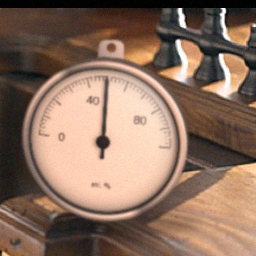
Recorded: 50 (%)
